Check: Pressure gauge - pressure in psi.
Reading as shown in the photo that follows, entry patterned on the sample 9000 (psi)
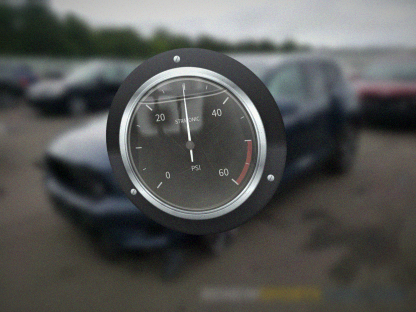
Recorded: 30 (psi)
